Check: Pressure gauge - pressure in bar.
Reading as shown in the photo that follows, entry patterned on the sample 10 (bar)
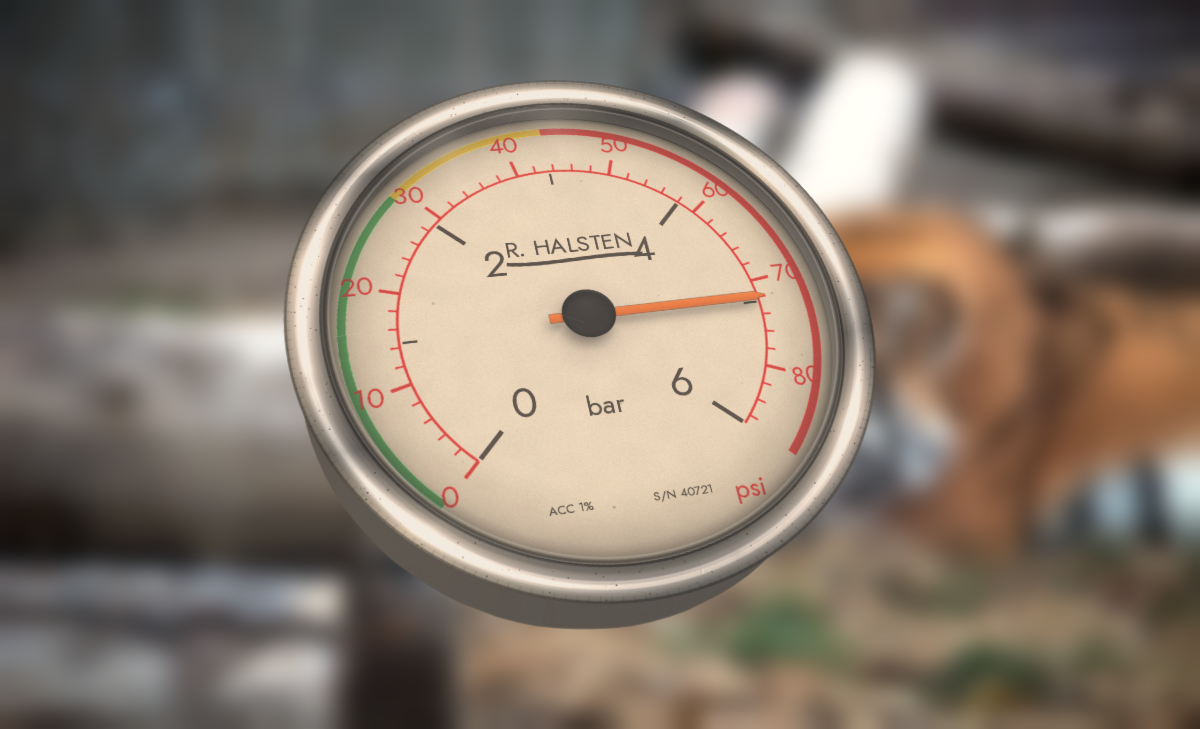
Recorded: 5 (bar)
